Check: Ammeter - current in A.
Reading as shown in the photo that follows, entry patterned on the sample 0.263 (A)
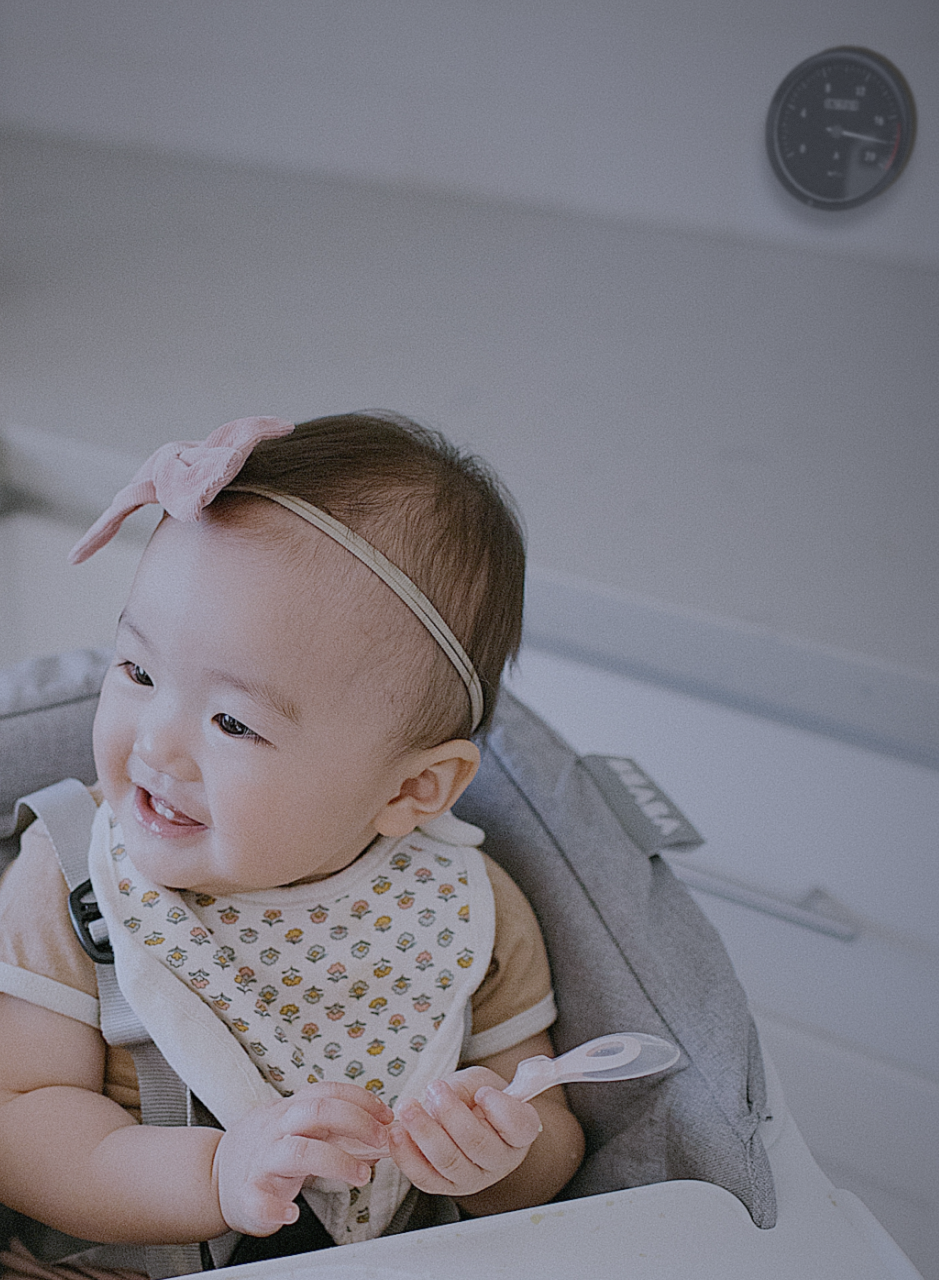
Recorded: 18 (A)
